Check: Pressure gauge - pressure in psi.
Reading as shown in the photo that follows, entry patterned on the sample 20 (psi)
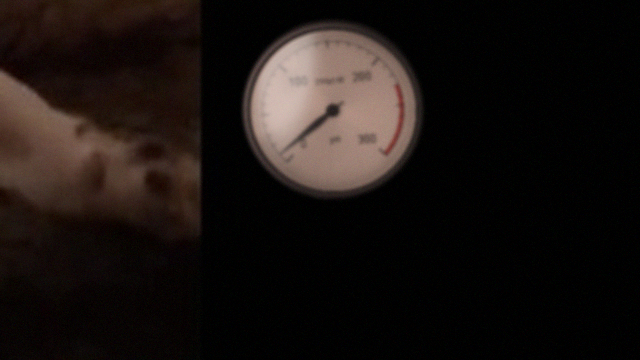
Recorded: 10 (psi)
